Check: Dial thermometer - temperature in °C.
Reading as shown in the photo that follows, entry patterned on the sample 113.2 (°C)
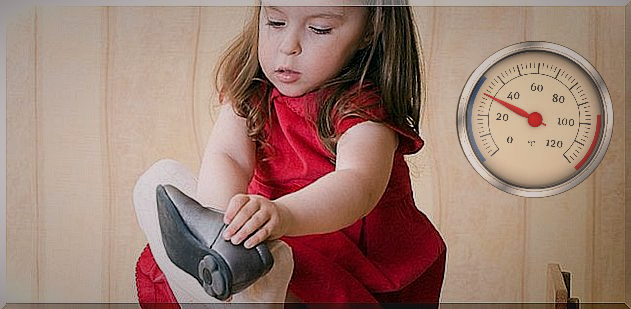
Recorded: 30 (°C)
